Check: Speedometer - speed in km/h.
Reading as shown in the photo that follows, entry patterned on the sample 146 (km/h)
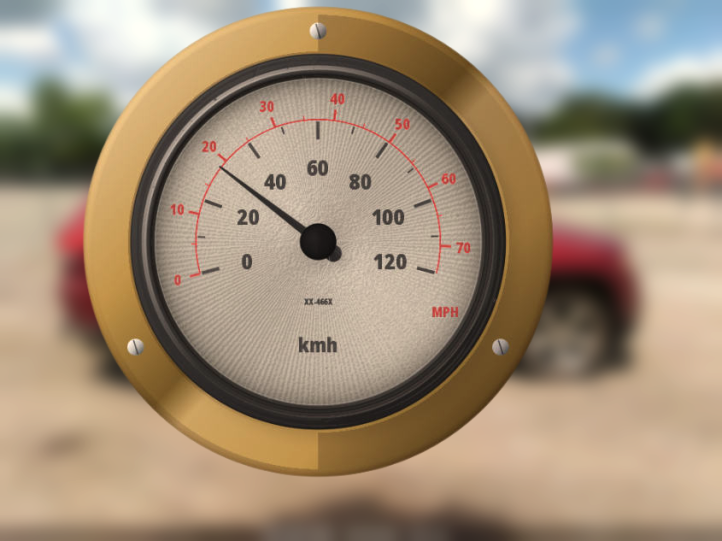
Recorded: 30 (km/h)
